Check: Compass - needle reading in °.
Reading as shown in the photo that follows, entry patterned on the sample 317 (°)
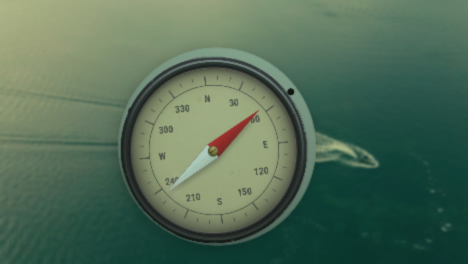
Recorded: 55 (°)
